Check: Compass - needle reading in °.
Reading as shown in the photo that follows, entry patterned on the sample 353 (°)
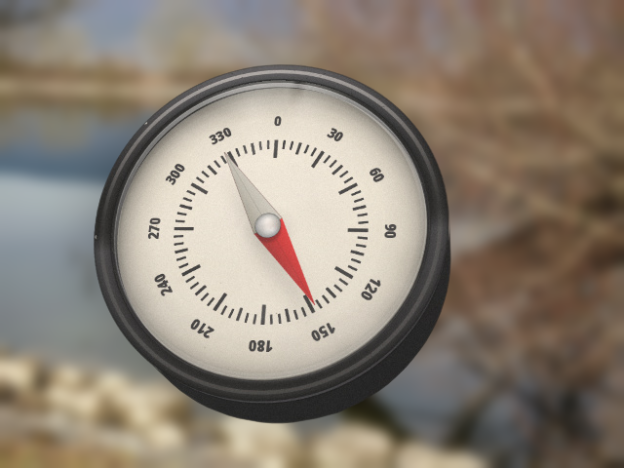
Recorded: 147.5 (°)
